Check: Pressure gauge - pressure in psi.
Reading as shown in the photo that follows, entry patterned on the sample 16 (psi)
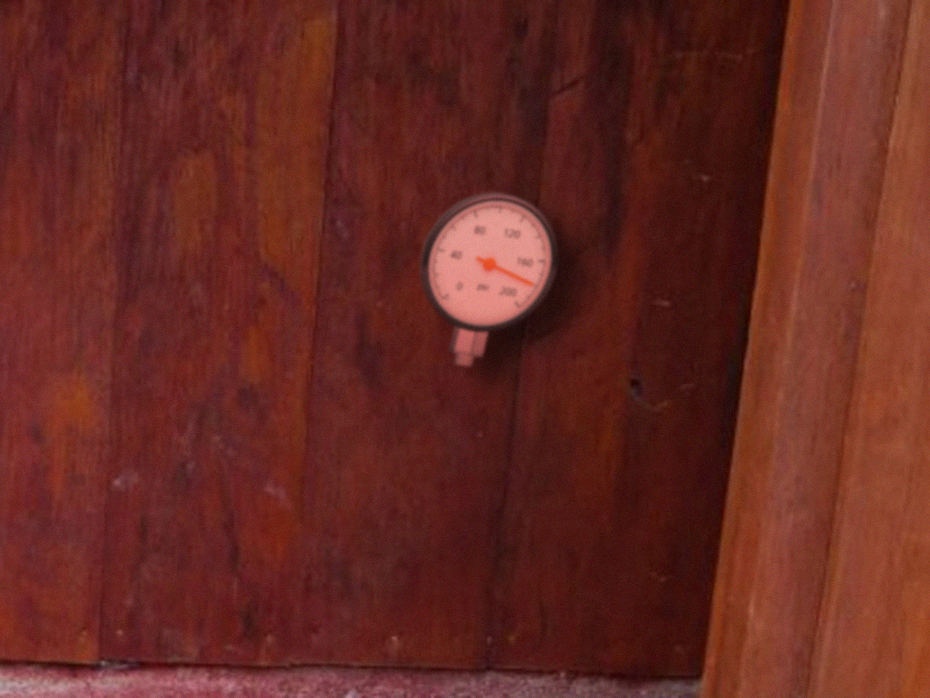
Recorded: 180 (psi)
